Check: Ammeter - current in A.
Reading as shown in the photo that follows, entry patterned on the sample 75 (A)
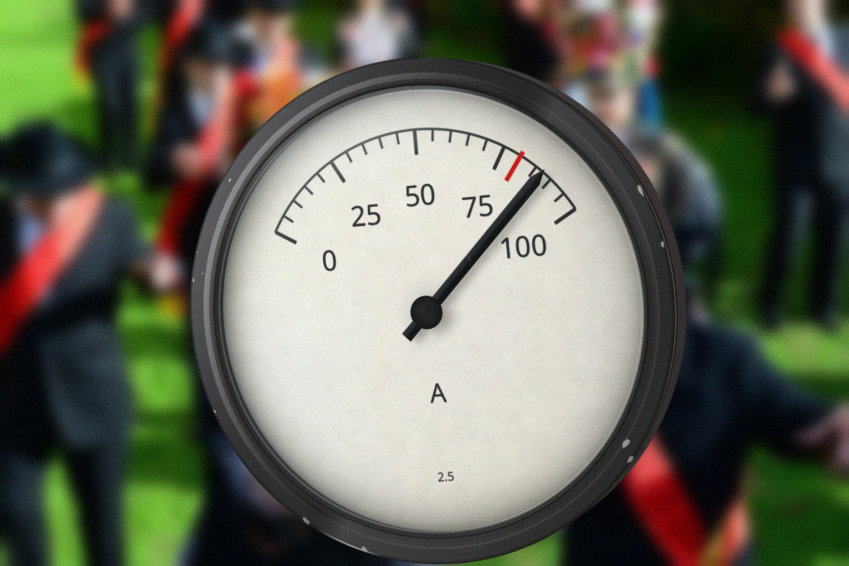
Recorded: 87.5 (A)
